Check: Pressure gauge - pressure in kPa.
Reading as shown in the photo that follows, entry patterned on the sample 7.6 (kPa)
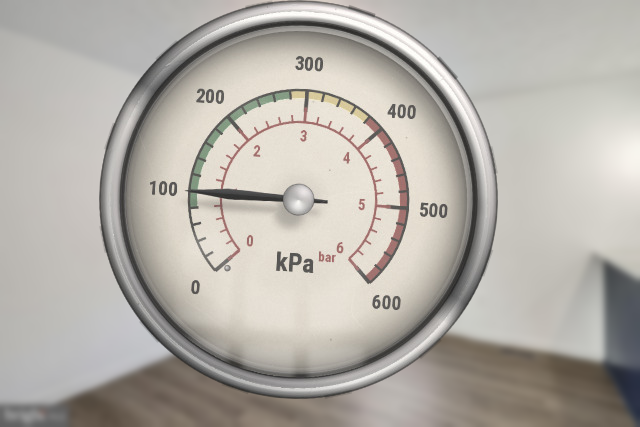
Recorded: 100 (kPa)
